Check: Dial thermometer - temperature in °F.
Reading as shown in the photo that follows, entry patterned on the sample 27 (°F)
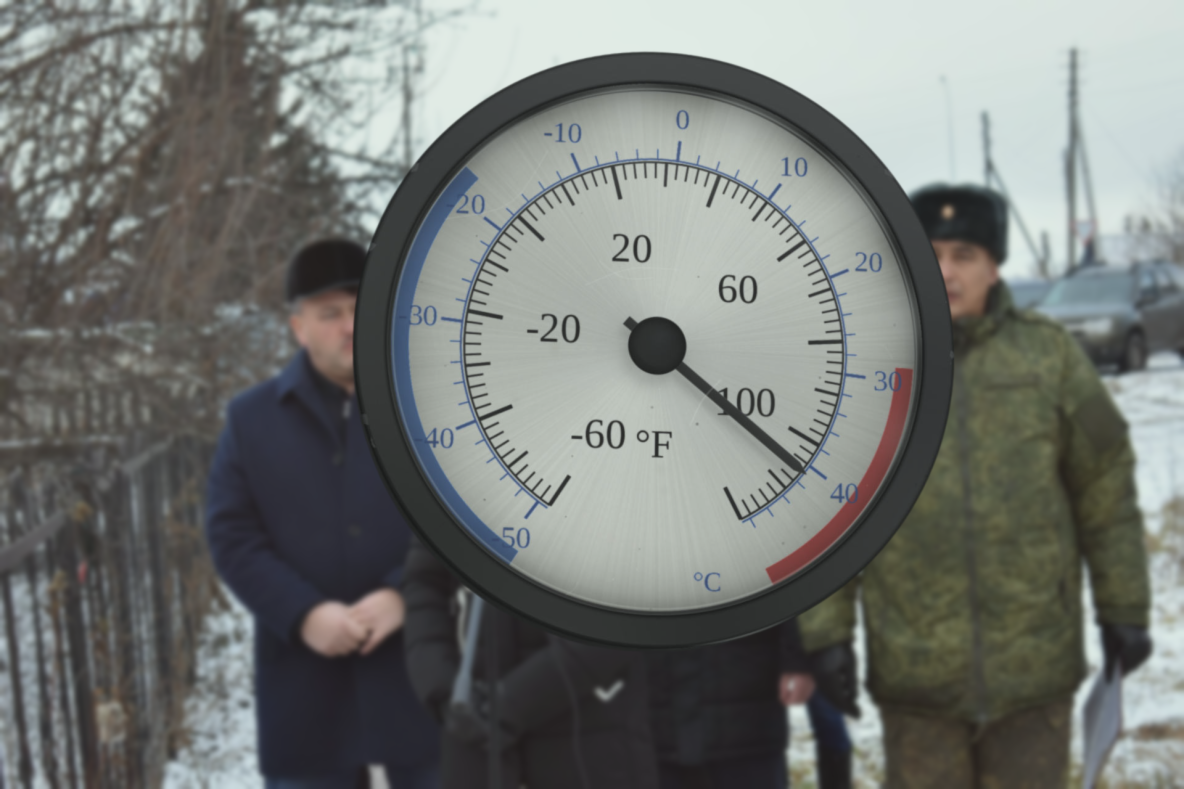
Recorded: 106 (°F)
